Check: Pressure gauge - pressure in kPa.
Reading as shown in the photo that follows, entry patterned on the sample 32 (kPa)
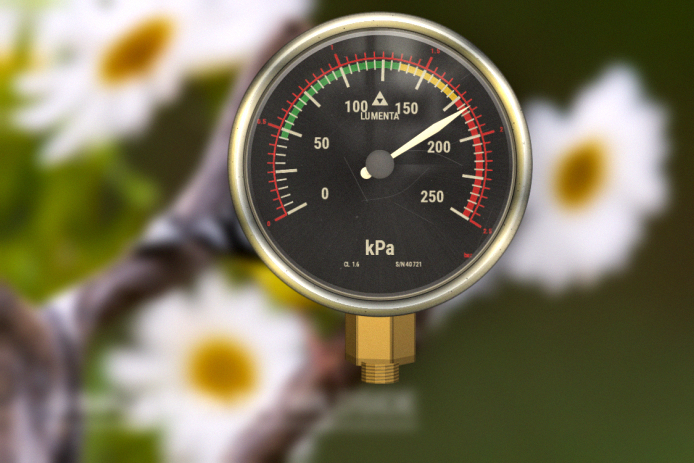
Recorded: 182.5 (kPa)
